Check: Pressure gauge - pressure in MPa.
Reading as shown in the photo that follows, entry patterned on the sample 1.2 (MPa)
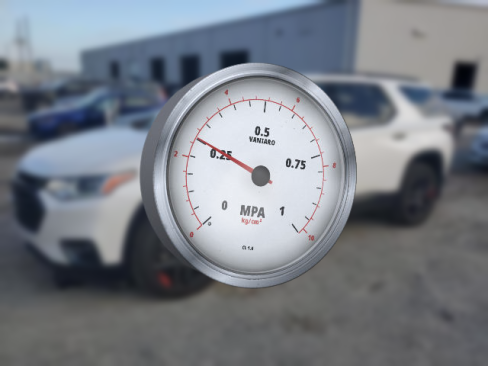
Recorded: 0.25 (MPa)
